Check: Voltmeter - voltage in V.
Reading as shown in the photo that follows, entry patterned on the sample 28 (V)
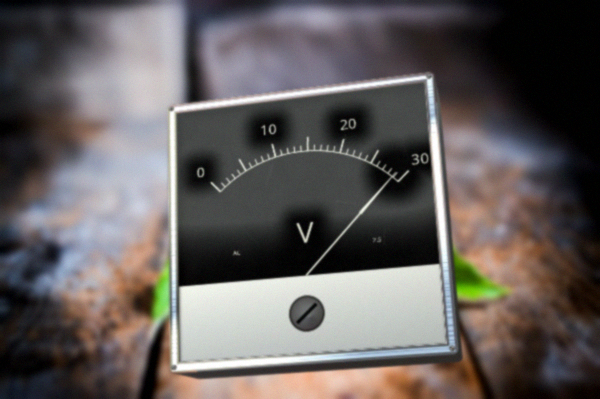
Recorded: 29 (V)
